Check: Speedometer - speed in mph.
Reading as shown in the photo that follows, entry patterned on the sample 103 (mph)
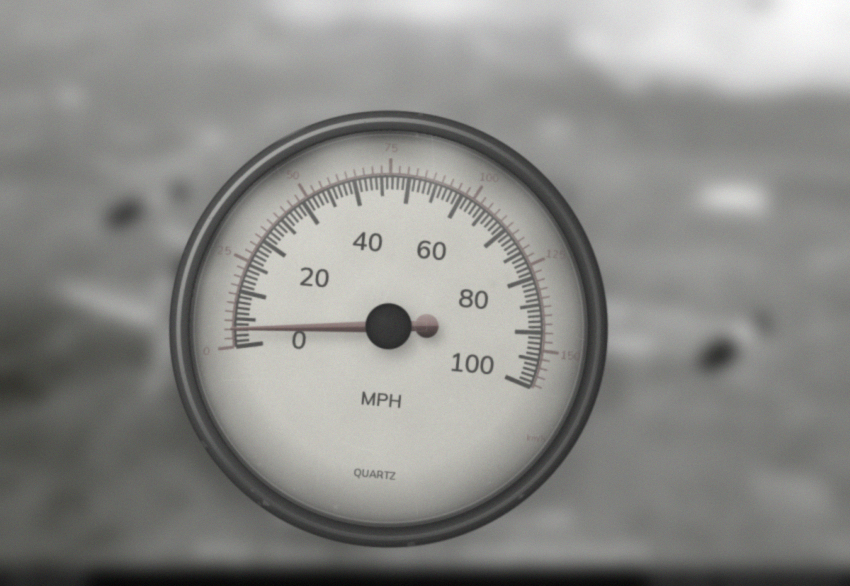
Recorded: 3 (mph)
